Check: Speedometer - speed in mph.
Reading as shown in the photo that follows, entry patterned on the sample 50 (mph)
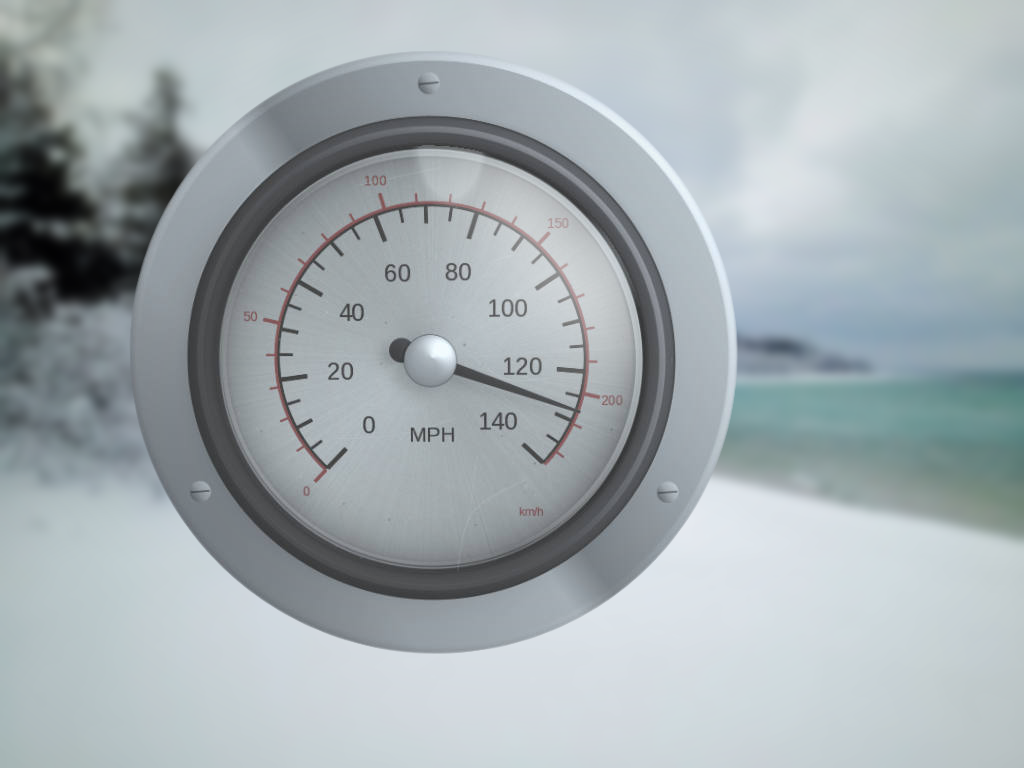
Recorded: 127.5 (mph)
